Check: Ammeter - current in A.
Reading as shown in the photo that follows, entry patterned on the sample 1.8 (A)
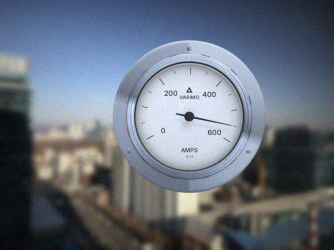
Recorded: 550 (A)
